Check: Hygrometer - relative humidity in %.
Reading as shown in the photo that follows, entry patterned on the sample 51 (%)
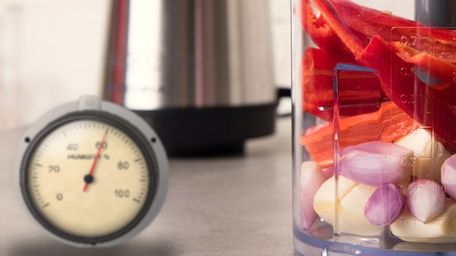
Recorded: 60 (%)
